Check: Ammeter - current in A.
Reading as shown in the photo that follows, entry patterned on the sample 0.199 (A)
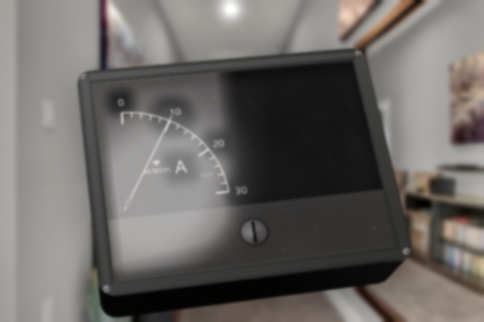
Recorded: 10 (A)
